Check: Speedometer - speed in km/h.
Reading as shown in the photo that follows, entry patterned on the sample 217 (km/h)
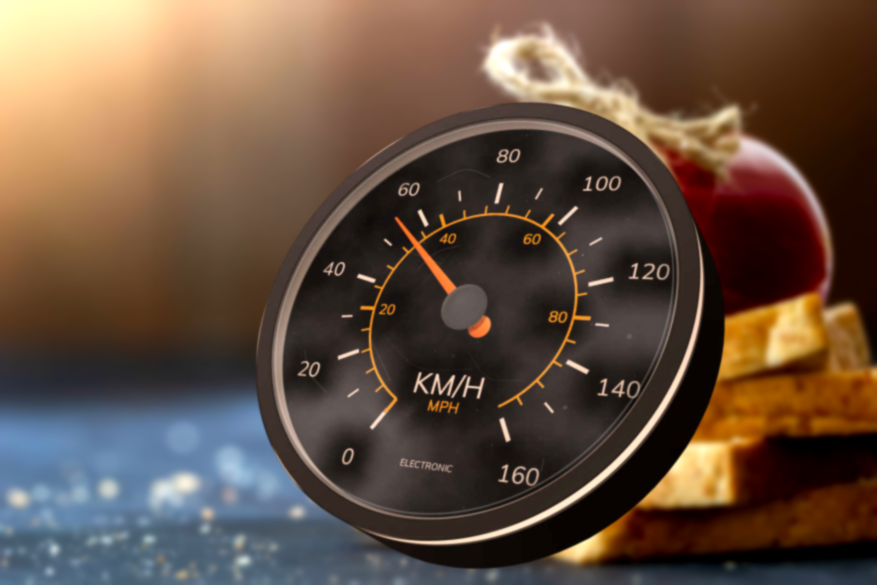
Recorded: 55 (km/h)
